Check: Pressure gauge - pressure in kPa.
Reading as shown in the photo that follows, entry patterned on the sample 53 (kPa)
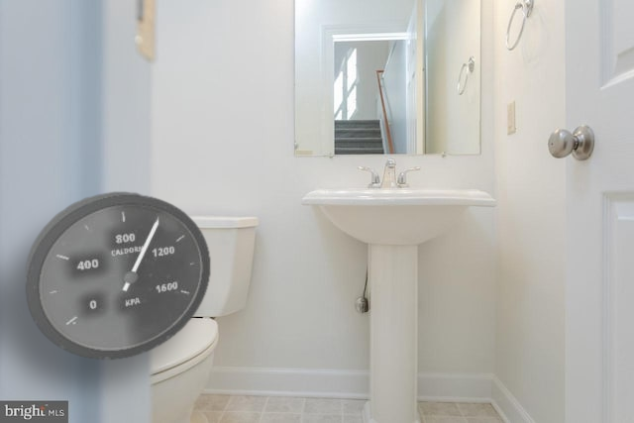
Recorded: 1000 (kPa)
